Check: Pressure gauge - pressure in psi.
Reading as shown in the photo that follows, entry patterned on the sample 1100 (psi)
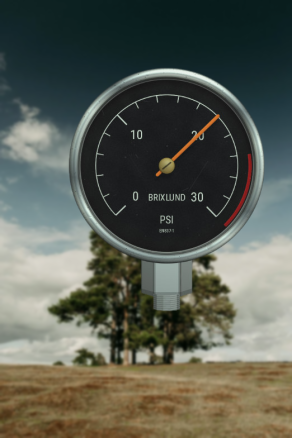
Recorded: 20 (psi)
